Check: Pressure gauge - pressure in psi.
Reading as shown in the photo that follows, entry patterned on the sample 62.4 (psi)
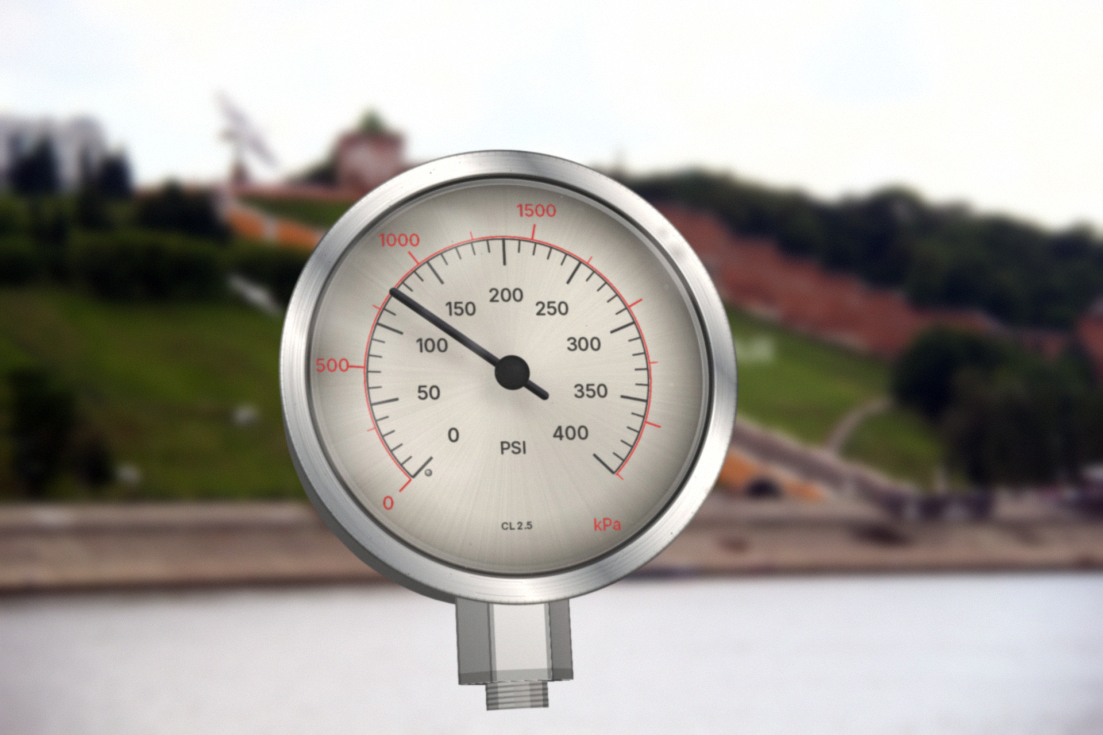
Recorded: 120 (psi)
